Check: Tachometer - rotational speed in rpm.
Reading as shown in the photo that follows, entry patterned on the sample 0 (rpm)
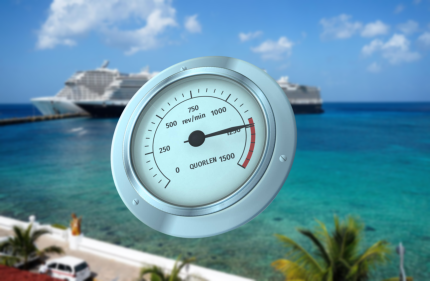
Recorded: 1250 (rpm)
